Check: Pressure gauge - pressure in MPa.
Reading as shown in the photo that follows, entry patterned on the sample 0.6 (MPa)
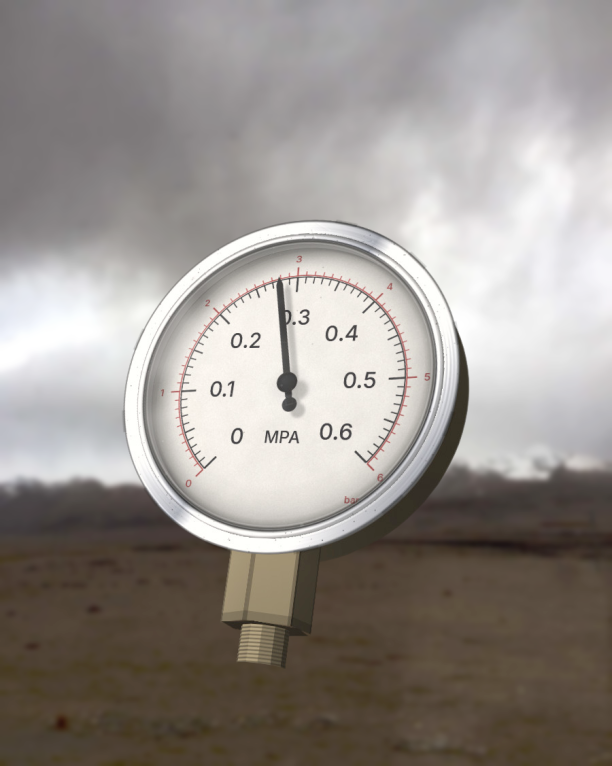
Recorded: 0.28 (MPa)
